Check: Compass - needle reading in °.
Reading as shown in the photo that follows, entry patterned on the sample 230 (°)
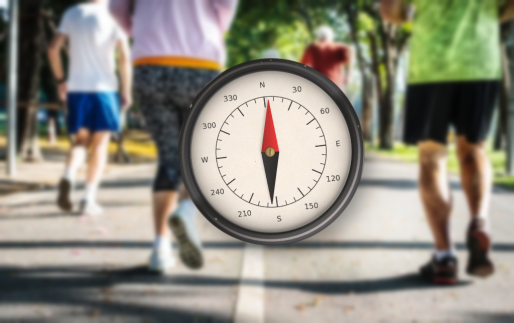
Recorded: 5 (°)
